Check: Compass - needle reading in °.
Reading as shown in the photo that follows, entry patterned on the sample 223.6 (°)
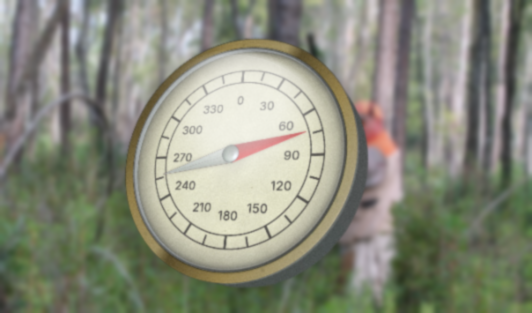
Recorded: 75 (°)
